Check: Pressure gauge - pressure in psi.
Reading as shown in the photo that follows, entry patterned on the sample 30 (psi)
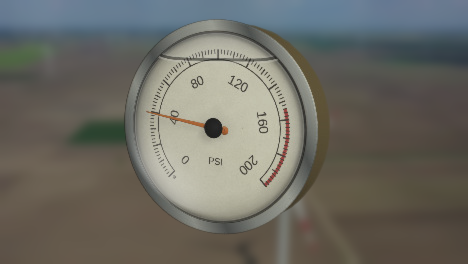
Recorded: 40 (psi)
